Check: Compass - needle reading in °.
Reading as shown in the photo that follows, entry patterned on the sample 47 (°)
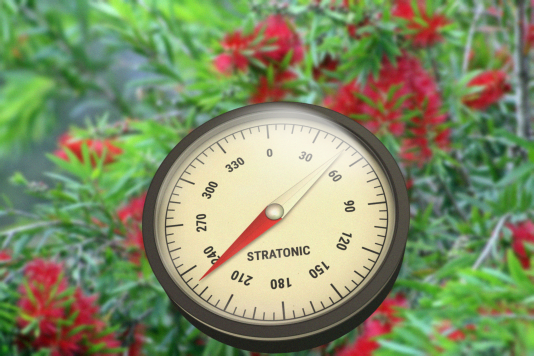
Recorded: 230 (°)
